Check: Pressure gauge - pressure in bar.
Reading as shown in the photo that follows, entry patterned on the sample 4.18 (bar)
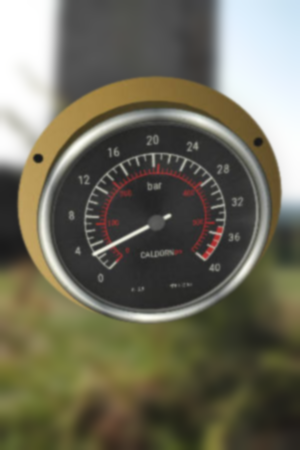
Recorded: 3 (bar)
